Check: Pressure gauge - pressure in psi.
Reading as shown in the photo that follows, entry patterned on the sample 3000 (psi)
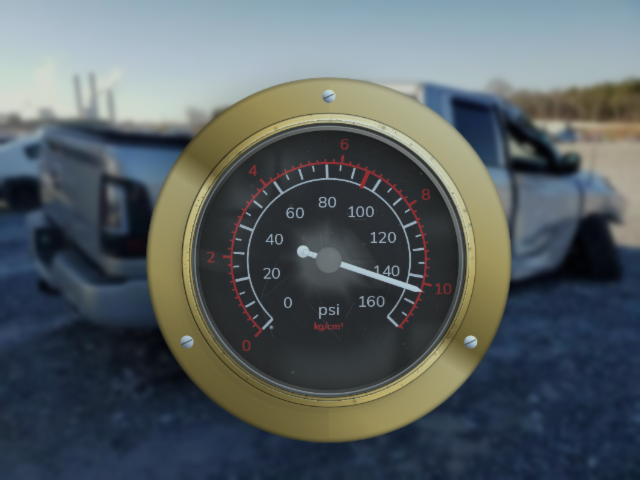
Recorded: 145 (psi)
